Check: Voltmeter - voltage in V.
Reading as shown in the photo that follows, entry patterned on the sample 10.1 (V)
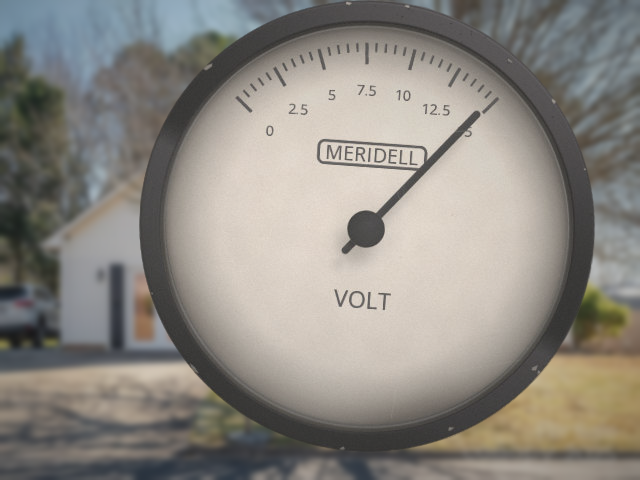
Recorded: 14.75 (V)
